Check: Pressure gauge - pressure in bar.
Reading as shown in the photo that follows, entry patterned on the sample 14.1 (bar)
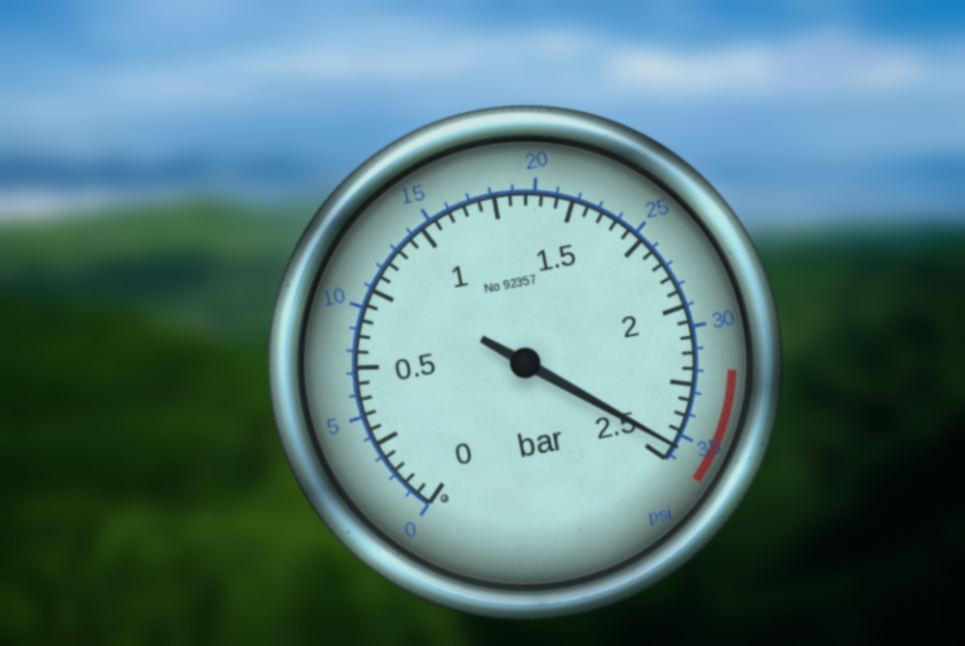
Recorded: 2.45 (bar)
